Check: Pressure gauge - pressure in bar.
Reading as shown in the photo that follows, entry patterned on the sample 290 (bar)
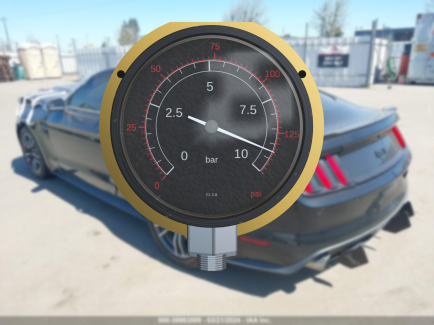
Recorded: 9.25 (bar)
